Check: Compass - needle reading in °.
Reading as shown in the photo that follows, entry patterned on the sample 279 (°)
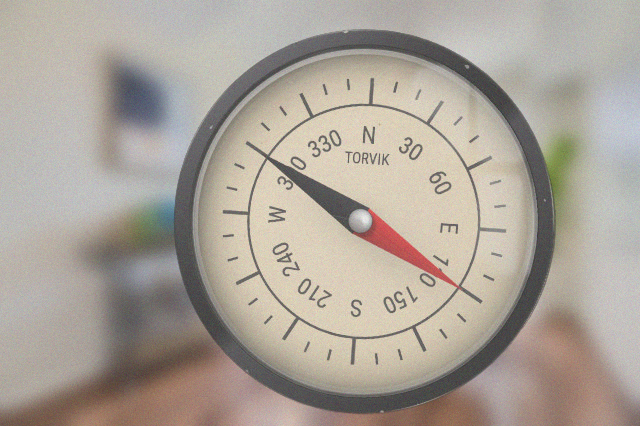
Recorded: 120 (°)
